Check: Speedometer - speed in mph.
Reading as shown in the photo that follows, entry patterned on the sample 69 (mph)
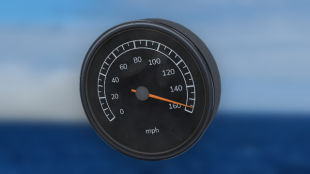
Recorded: 155 (mph)
